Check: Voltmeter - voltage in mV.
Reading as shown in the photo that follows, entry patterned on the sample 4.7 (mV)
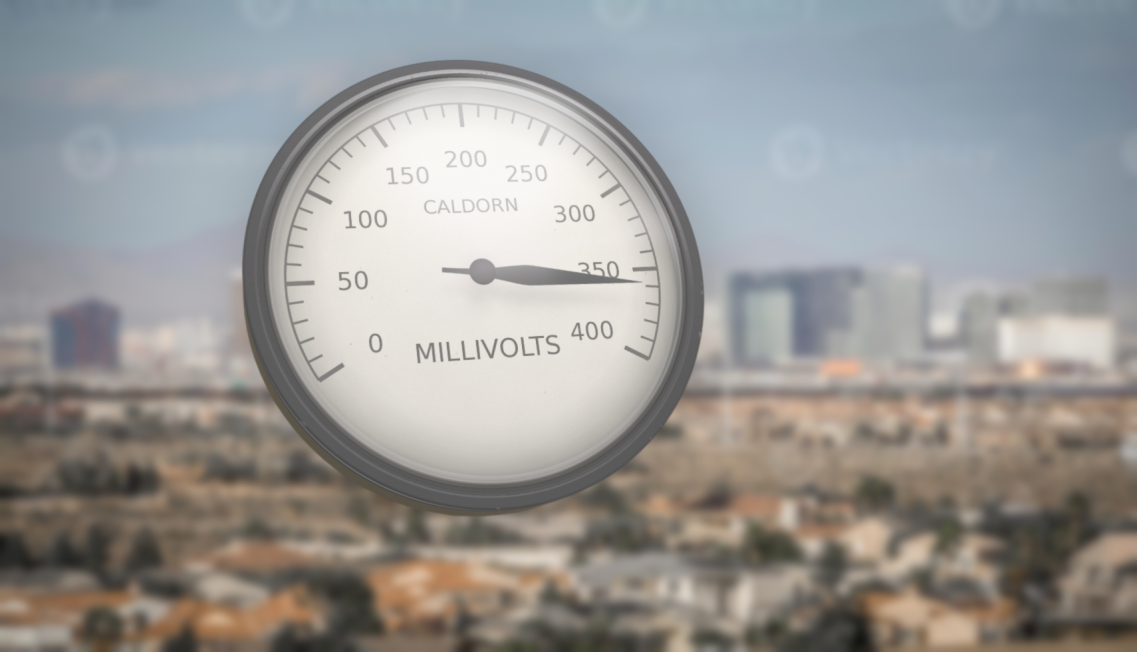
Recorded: 360 (mV)
